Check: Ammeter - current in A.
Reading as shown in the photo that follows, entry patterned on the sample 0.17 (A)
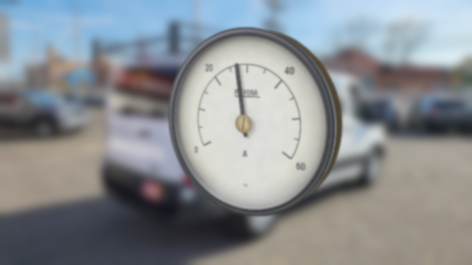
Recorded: 27.5 (A)
